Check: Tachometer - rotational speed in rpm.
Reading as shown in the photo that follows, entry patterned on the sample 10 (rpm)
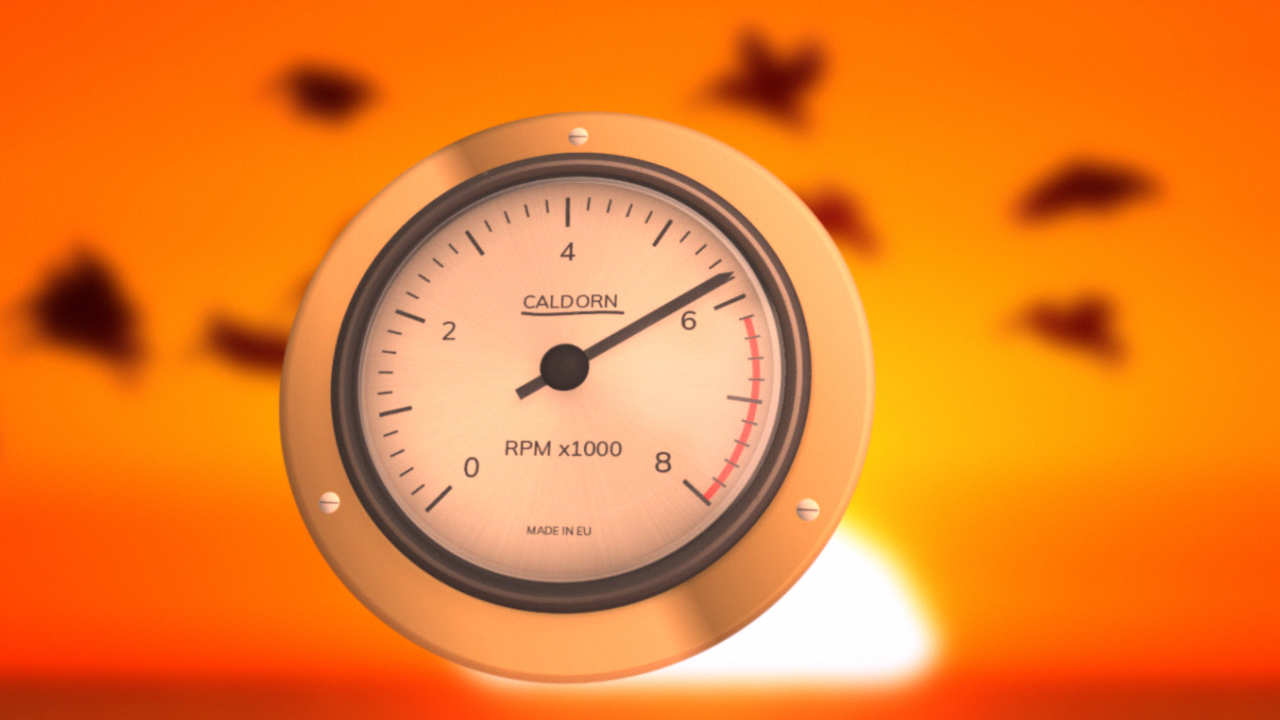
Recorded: 5800 (rpm)
